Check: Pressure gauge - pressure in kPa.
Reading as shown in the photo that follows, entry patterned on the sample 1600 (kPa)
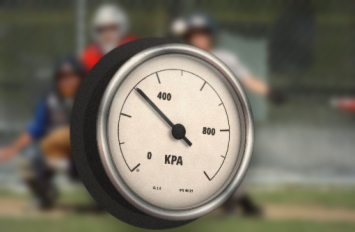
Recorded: 300 (kPa)
